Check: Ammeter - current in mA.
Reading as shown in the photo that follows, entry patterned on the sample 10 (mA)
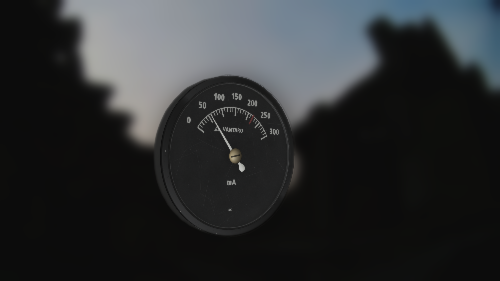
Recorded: 50 (mA)
